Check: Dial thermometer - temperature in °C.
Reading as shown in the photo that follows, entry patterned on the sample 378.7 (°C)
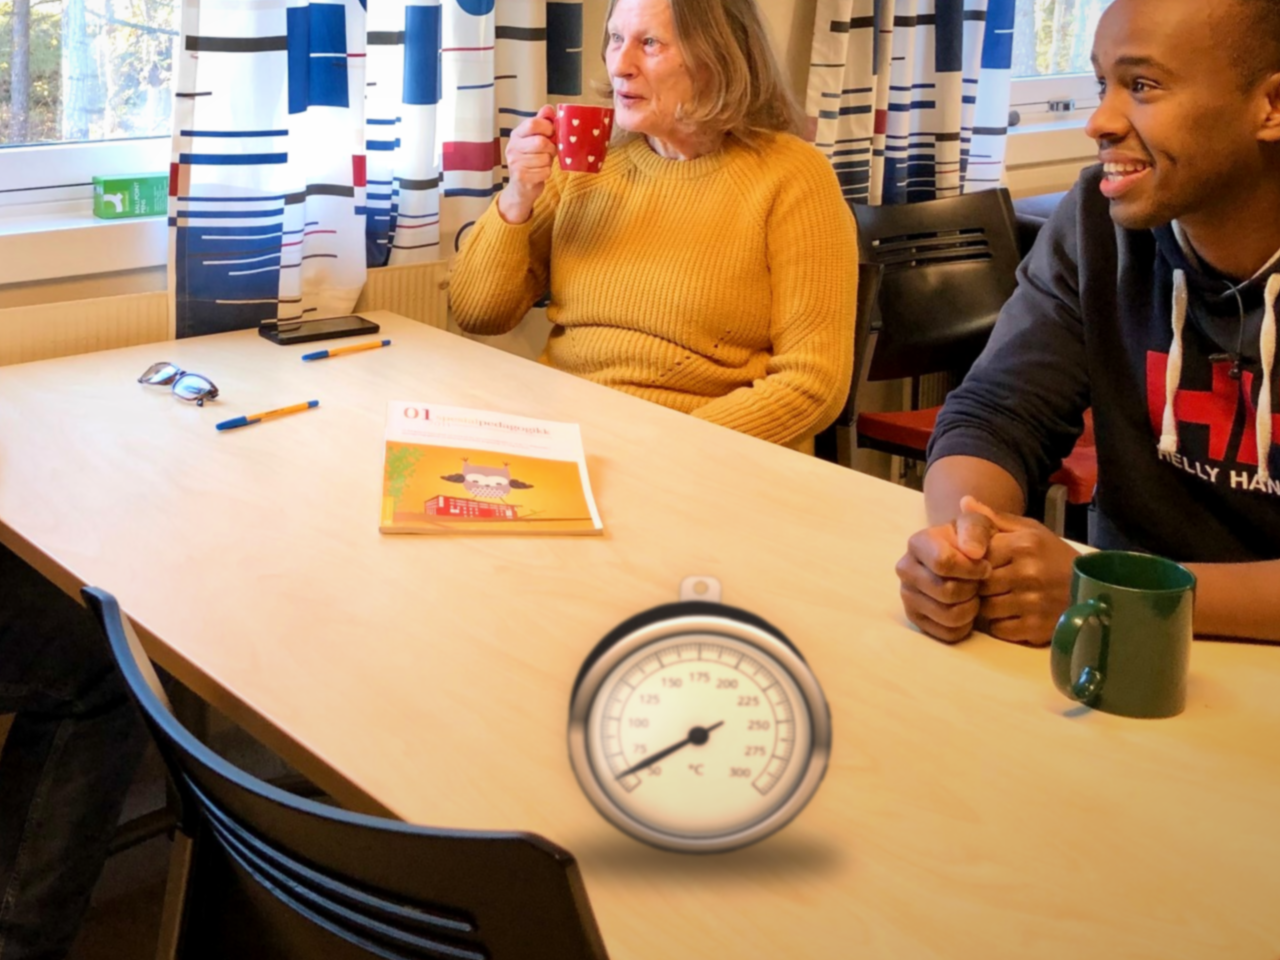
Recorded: 62.5 (°C)
